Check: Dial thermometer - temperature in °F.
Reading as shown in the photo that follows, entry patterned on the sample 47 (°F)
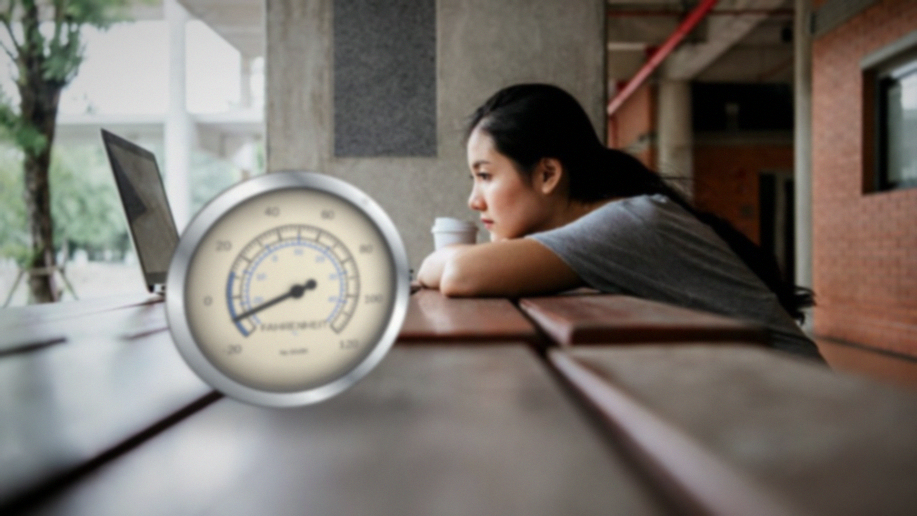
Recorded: -10 (°F)
